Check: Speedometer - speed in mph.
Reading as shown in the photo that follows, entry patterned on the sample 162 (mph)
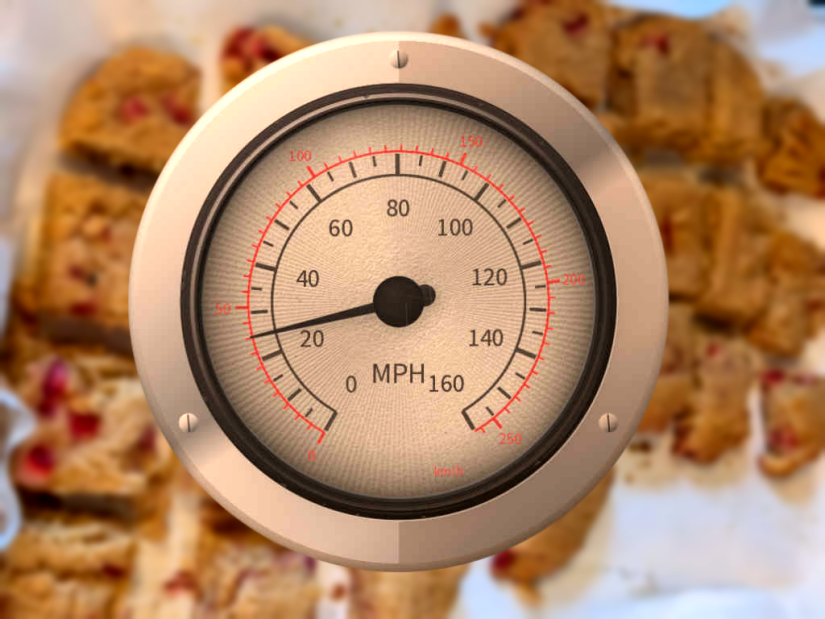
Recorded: 25 (mph)
